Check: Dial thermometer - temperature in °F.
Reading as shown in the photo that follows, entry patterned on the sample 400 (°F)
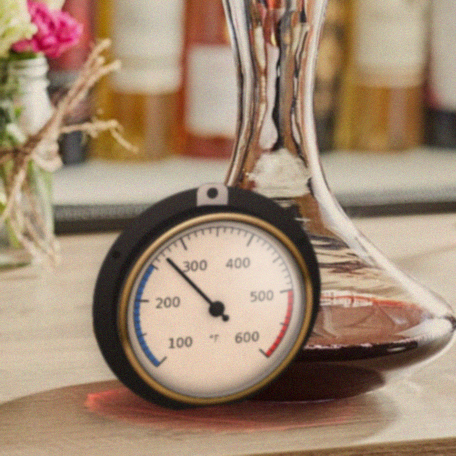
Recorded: 270 (°F)
